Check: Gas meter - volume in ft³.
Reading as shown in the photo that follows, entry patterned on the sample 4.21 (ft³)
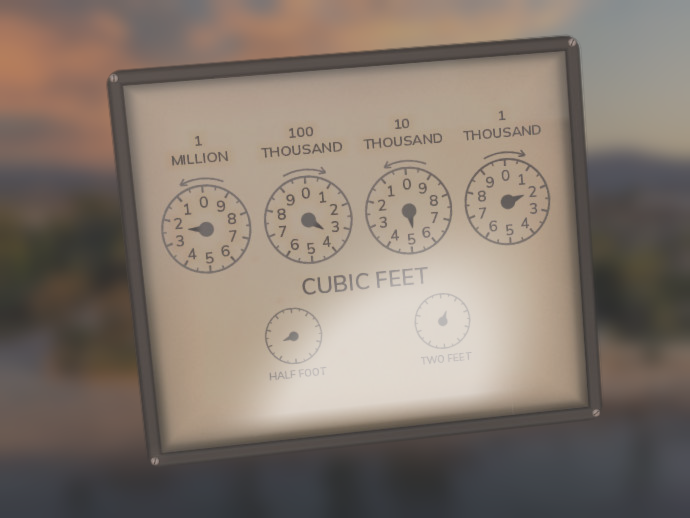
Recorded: 235200 (ft³)
